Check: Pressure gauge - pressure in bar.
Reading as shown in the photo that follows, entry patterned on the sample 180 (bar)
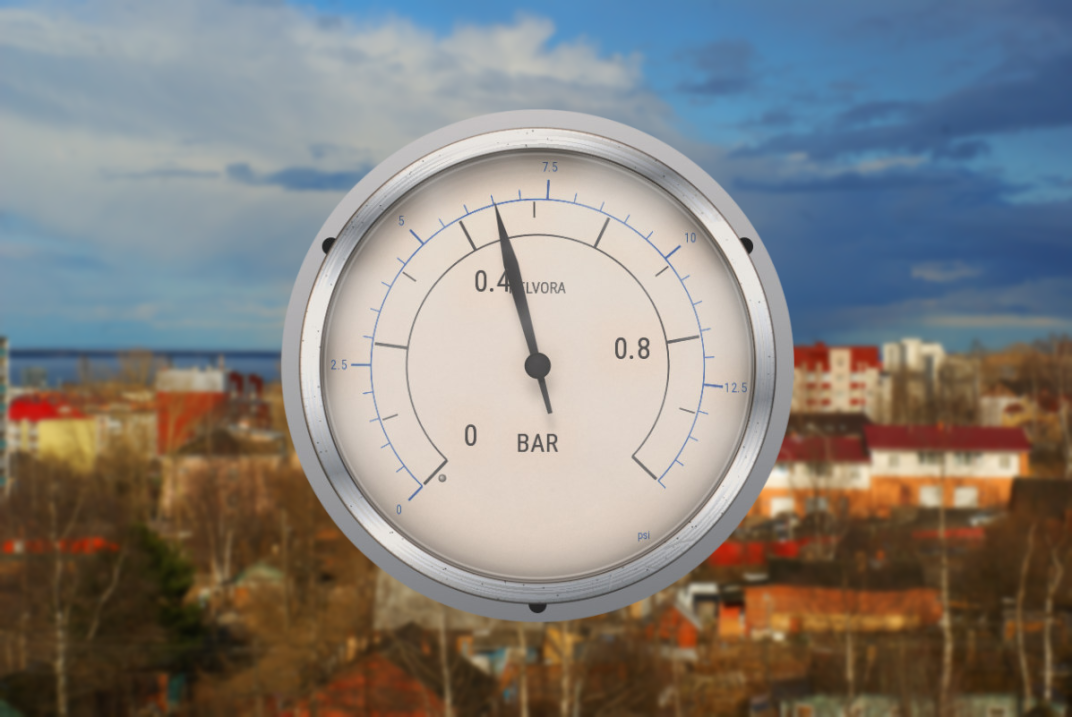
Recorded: 0.45 (bar)
